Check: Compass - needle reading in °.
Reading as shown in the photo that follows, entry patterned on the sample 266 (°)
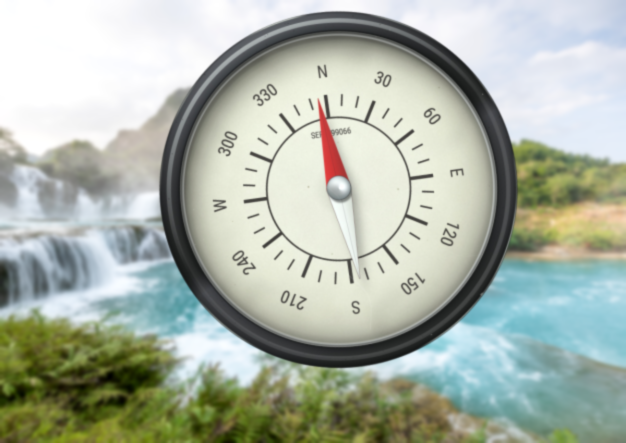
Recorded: 355 (°)
